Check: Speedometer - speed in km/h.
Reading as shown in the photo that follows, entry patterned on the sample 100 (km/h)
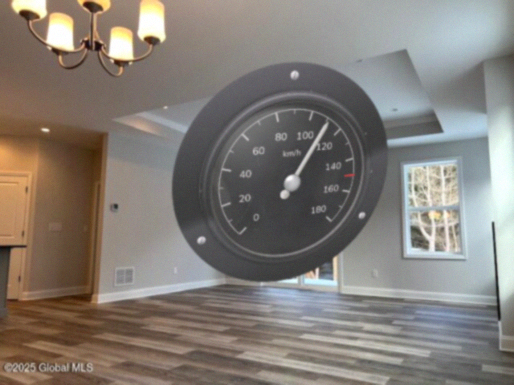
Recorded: 110 (km/h)
